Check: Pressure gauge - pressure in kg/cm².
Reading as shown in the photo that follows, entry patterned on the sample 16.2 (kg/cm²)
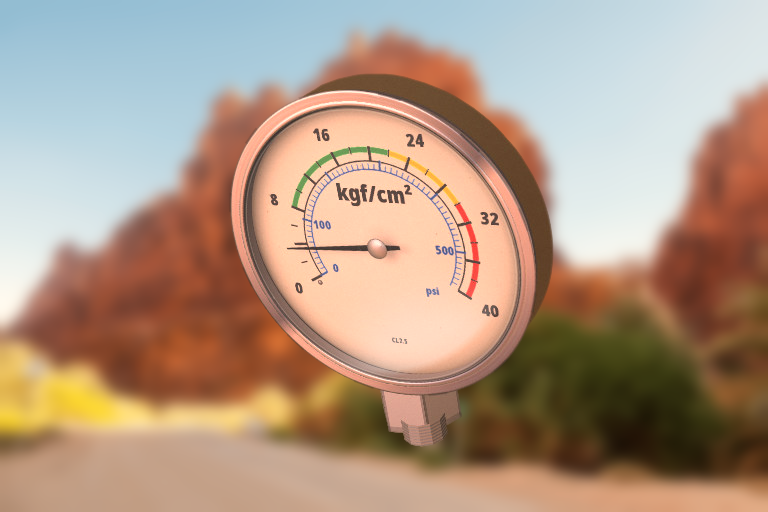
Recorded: 4 (kg/cm²)
